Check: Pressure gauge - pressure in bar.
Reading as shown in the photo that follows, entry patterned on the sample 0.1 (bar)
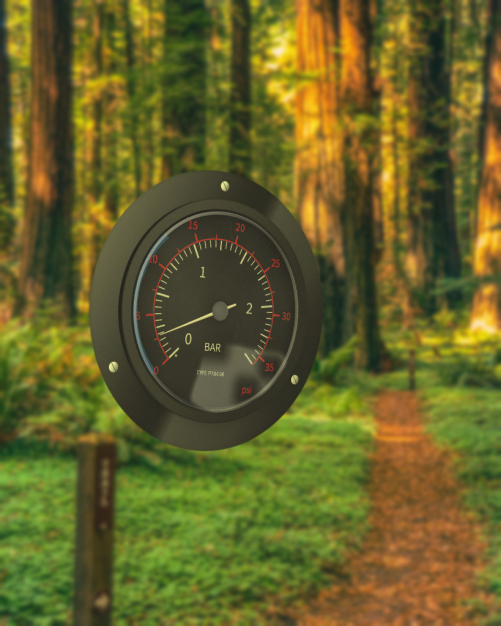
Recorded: 0.2 (bar)
